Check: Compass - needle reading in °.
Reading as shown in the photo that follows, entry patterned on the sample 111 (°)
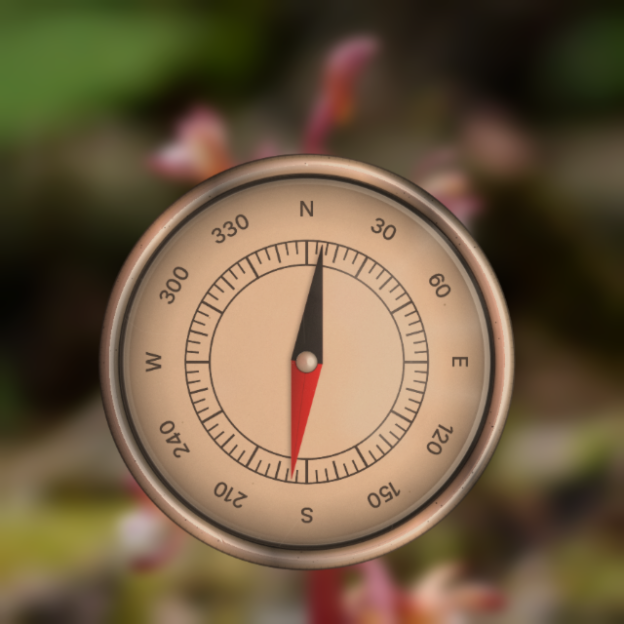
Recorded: 187.5 (°)
